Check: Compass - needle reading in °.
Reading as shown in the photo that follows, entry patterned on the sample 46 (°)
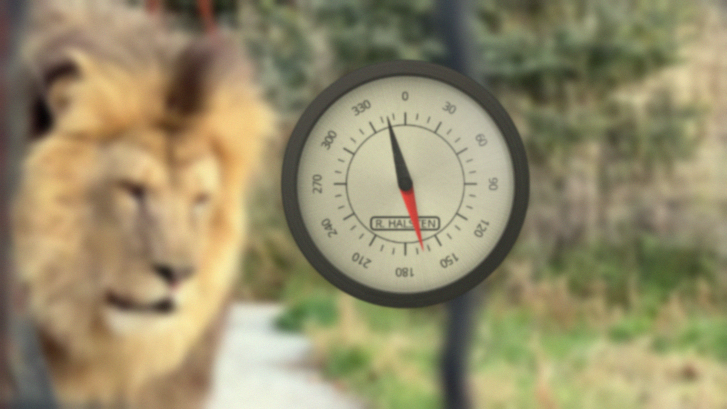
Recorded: 165 (°)
